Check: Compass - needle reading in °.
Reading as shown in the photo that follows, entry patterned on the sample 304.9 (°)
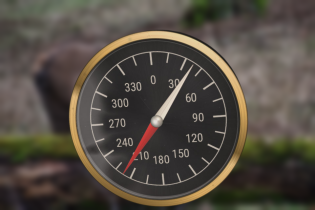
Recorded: 217.5 (°)
